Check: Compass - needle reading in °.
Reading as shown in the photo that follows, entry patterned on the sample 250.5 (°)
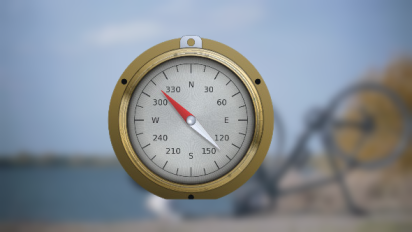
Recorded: 315 (°)
